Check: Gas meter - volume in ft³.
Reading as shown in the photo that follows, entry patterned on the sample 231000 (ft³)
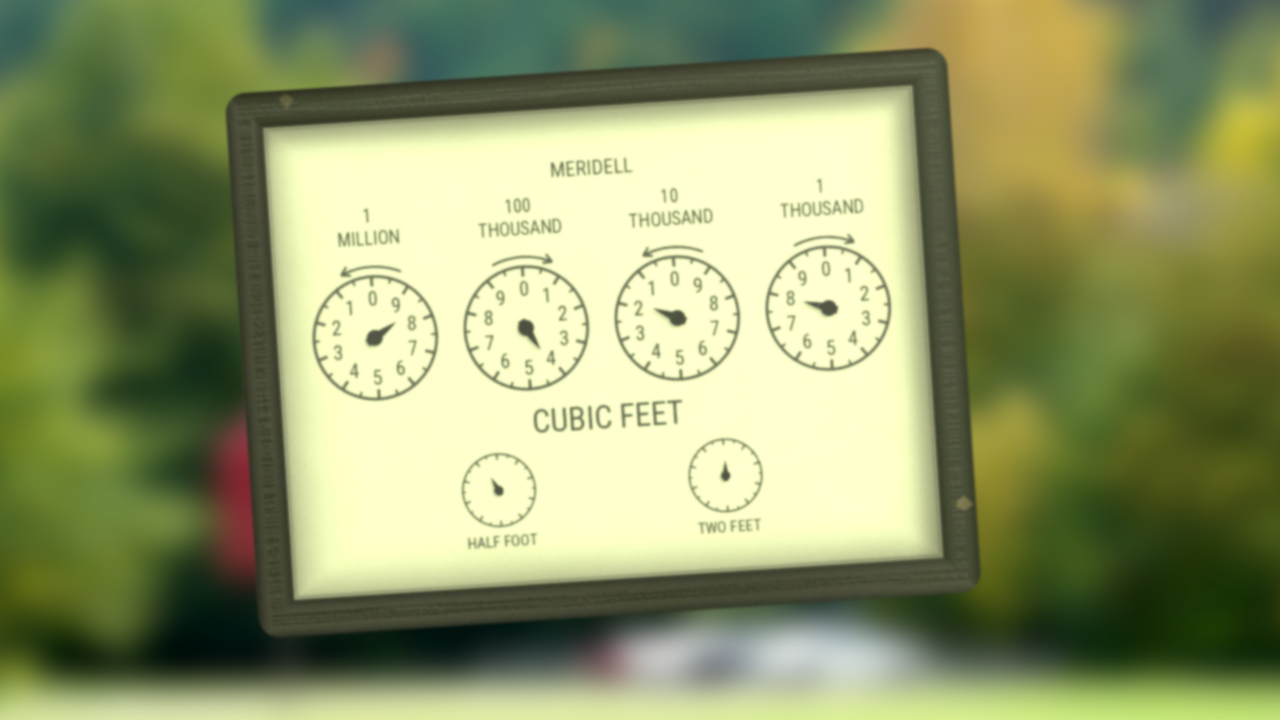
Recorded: 841800 (ft³)
